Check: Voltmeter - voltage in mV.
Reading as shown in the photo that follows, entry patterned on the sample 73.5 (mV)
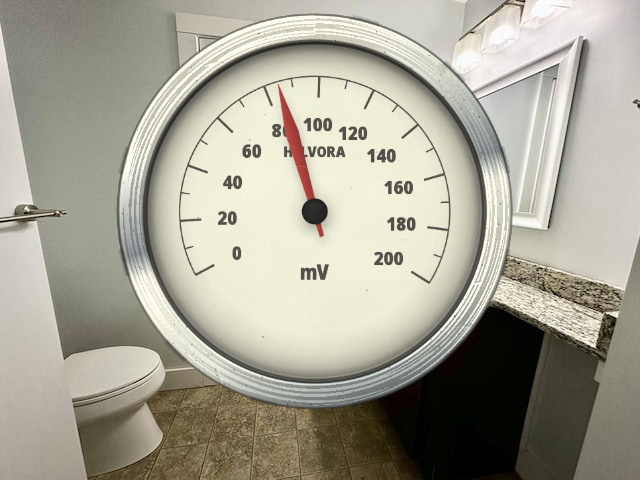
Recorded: 85 (mV)
